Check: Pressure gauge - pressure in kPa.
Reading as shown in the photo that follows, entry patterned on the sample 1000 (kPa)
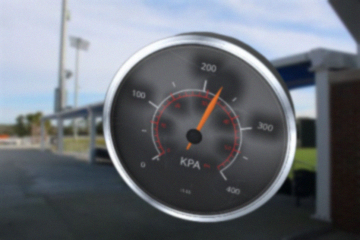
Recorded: 225 (kPa)
